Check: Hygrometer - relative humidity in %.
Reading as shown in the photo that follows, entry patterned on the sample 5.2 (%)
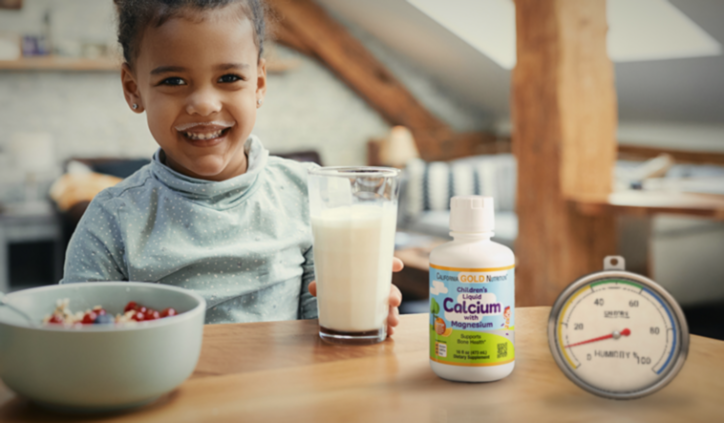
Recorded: 10 (%)
